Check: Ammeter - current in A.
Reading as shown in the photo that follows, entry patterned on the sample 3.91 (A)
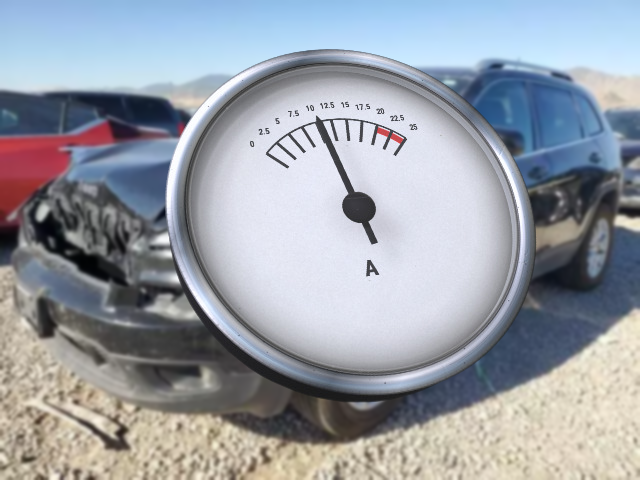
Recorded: 10 (A)
